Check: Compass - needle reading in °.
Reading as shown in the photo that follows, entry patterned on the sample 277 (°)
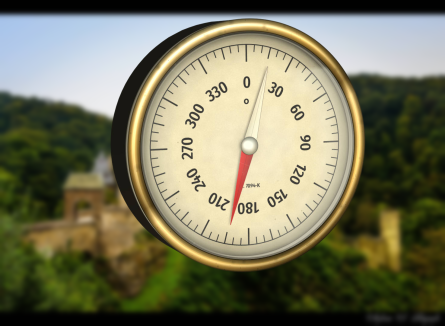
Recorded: 195 (°)
